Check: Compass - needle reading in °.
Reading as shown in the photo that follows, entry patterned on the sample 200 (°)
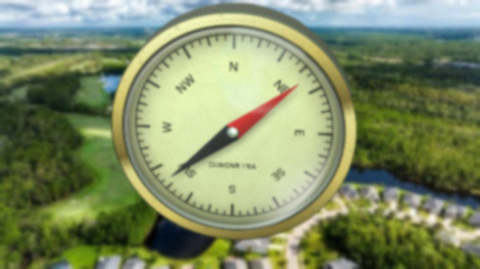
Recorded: 50 (°)
